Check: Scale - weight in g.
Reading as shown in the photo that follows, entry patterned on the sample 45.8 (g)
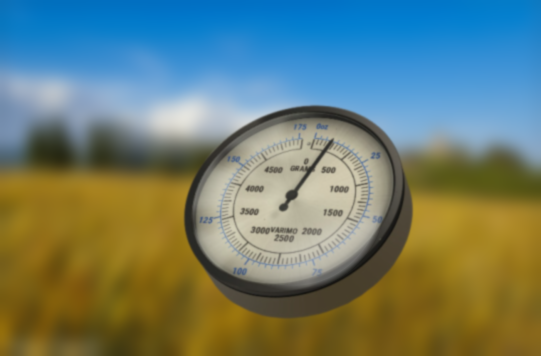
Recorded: 250 (g)
